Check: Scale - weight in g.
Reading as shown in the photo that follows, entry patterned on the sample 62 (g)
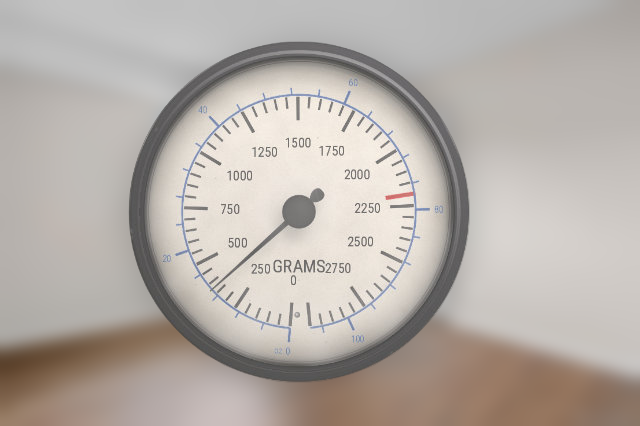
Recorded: 375 (g)
